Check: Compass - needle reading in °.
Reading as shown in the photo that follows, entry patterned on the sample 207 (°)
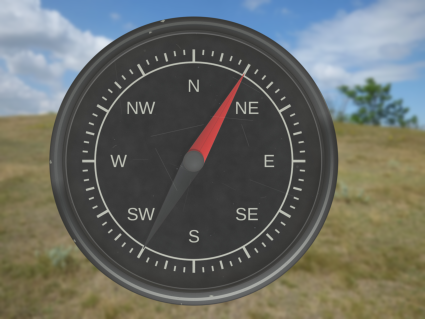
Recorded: 30 (°)
